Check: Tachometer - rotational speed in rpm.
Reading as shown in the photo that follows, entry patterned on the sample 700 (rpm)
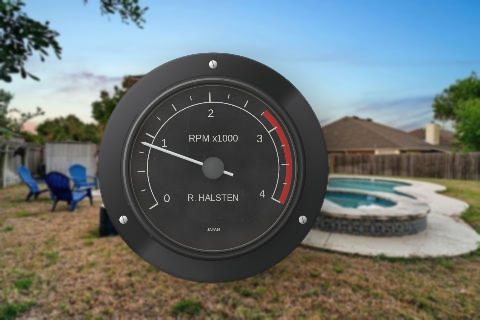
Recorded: 875 (rpm)
